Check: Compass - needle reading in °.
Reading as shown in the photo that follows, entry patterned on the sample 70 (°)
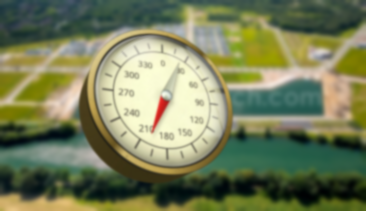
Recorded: 202.5 (°)
